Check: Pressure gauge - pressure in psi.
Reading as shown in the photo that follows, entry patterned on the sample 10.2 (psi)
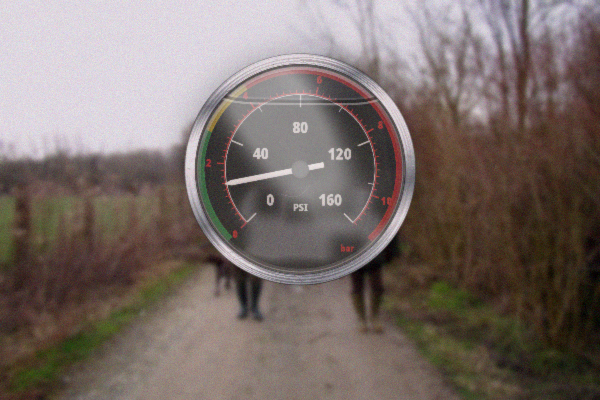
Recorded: 20 (psi)
